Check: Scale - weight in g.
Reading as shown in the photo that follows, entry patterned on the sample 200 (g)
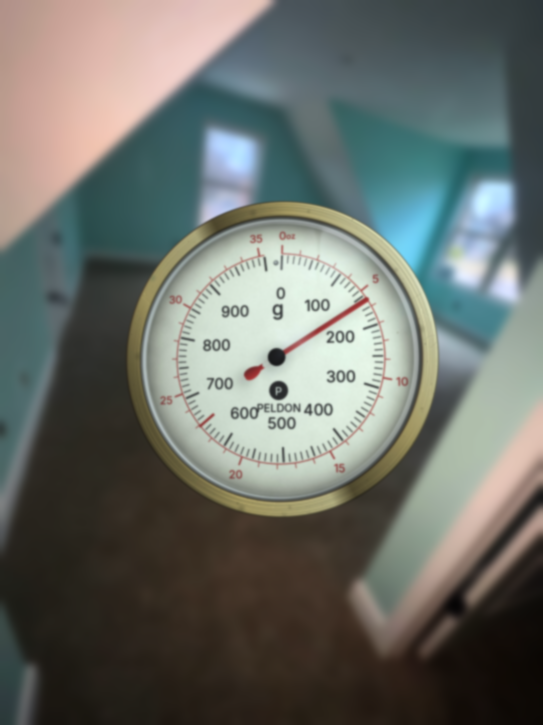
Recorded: 160 (g)
